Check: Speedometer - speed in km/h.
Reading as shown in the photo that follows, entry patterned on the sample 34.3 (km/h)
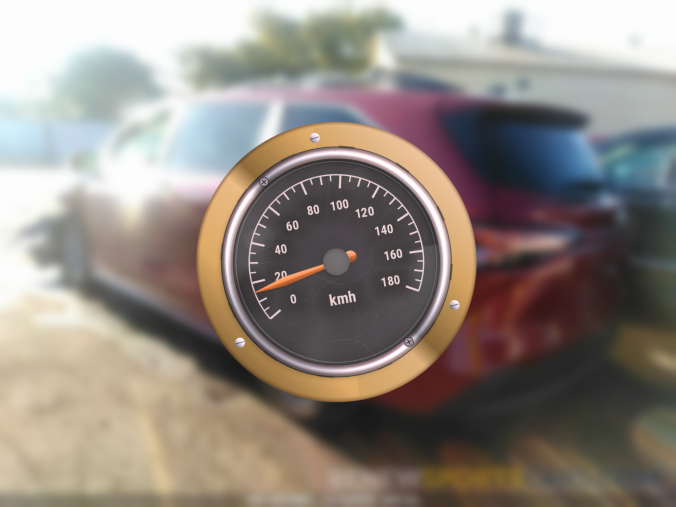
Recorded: 15 (km/h)
